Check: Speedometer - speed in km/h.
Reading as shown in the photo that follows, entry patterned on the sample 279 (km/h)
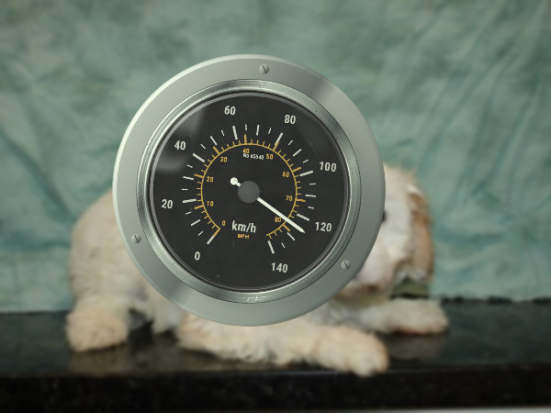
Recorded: 125 (km/h)
